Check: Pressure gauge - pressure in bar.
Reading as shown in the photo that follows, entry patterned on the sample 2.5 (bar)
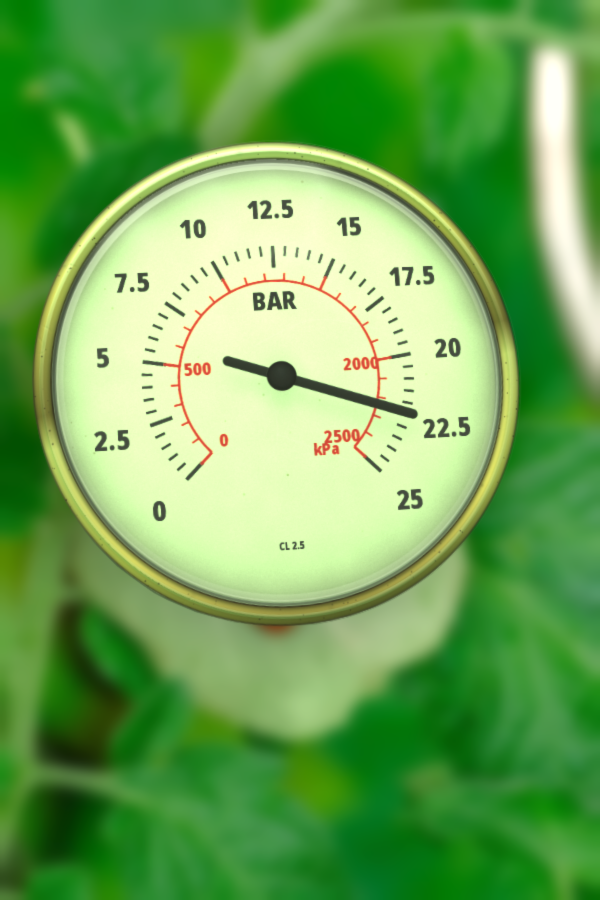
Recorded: 22.5 (bar)
